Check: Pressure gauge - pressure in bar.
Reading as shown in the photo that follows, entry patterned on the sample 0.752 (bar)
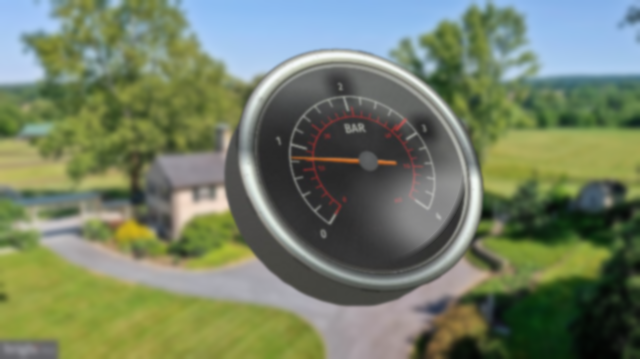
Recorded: 0.8 (bar)
